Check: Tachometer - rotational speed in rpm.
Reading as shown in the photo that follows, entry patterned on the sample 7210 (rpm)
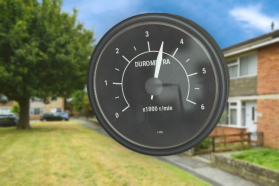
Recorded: 3500 (rpm)
